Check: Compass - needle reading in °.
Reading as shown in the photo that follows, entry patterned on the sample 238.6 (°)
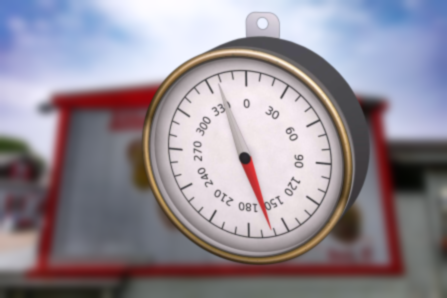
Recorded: 160 (°)
